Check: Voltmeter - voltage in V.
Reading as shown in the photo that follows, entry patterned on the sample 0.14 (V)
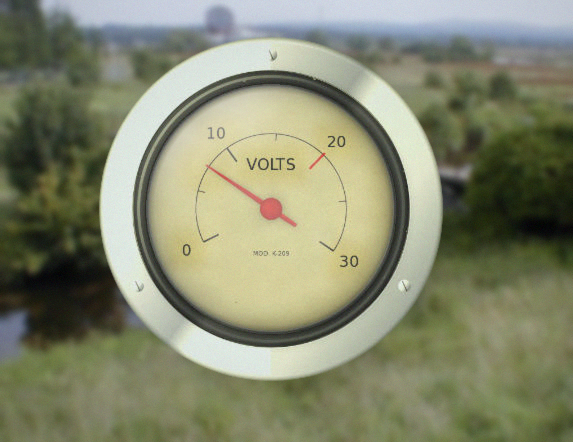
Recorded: 7.5 (V)
